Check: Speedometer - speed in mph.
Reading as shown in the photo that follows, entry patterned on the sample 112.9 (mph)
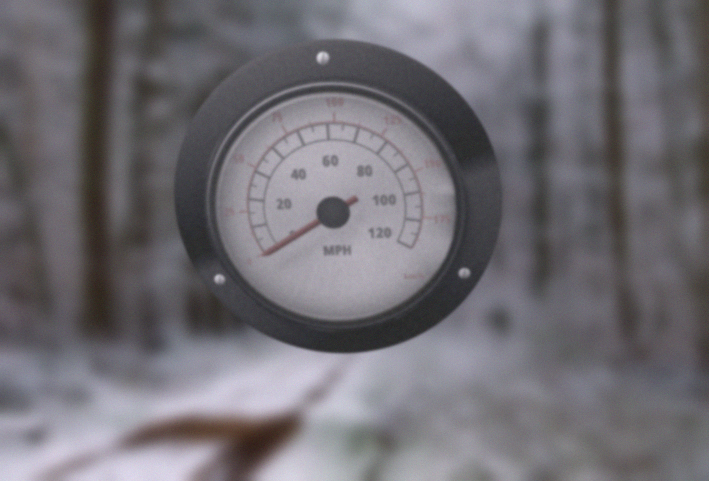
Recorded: 0 (mph)
